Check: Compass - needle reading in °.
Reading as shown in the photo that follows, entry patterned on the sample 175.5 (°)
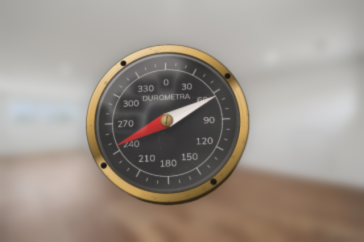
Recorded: 245 (°)
